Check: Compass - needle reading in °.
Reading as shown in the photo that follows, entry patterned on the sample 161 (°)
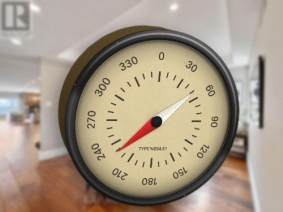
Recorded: 230 (°)
